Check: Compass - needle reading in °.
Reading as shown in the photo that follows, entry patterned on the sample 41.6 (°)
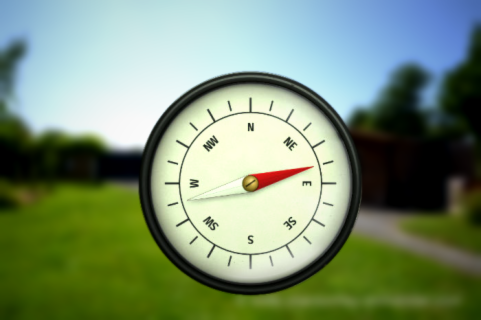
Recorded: 75 (°)
